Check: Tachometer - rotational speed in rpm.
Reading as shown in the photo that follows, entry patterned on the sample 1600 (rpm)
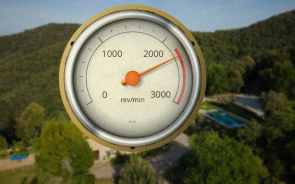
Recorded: 2300 (rpm)
